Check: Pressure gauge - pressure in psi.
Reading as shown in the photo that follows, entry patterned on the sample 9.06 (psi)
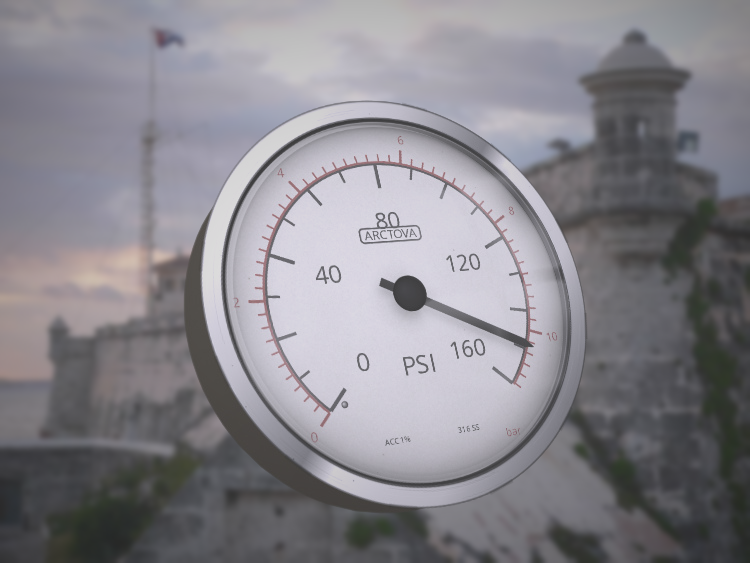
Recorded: 150 (psi)
